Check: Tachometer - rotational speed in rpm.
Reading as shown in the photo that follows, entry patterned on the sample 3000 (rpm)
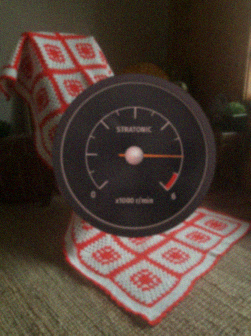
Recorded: 5000 (rpm)
